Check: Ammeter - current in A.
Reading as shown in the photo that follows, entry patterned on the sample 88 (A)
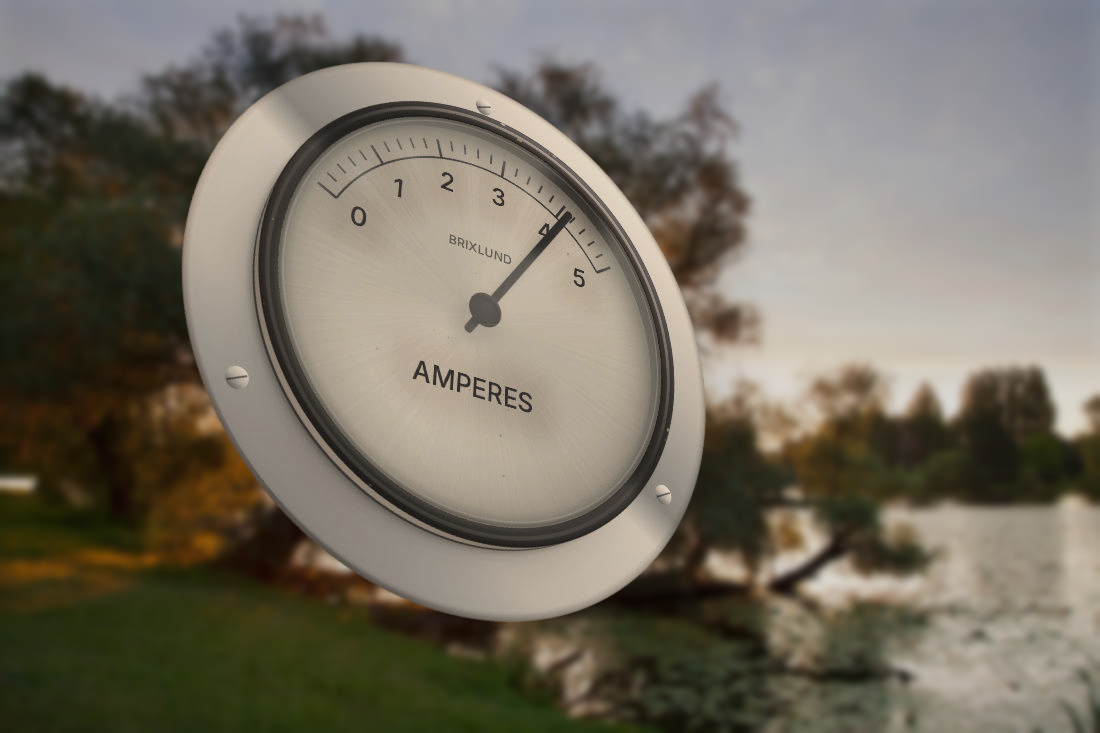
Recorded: 4.1 (A)
